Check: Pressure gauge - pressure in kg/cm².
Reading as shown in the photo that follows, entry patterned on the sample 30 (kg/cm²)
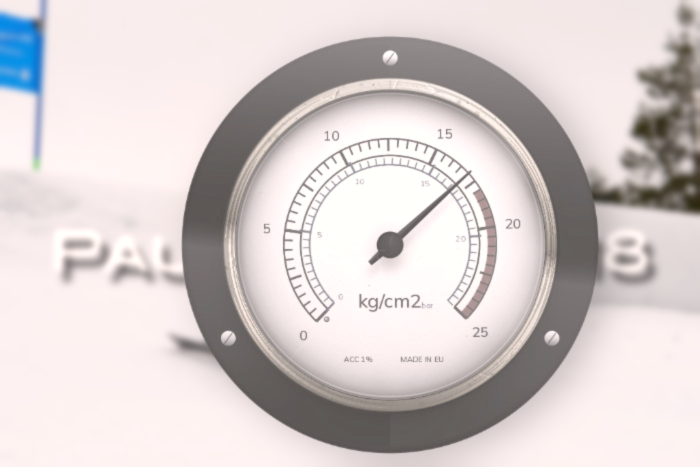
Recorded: 17 (kg/cm²)
